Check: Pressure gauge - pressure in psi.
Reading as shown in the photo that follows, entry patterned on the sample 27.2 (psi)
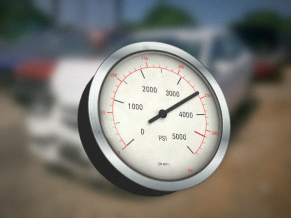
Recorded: 3500 (psi)
